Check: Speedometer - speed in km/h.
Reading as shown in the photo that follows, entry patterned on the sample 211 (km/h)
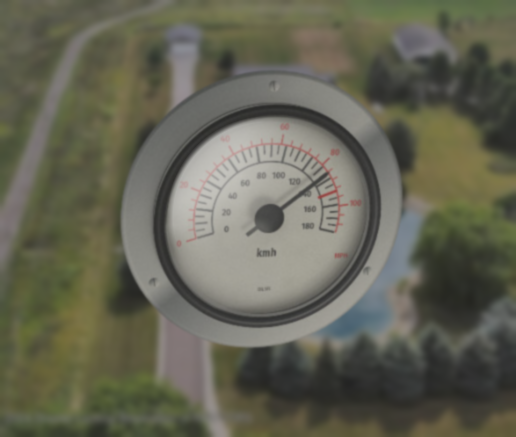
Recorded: 135 (km/h)
